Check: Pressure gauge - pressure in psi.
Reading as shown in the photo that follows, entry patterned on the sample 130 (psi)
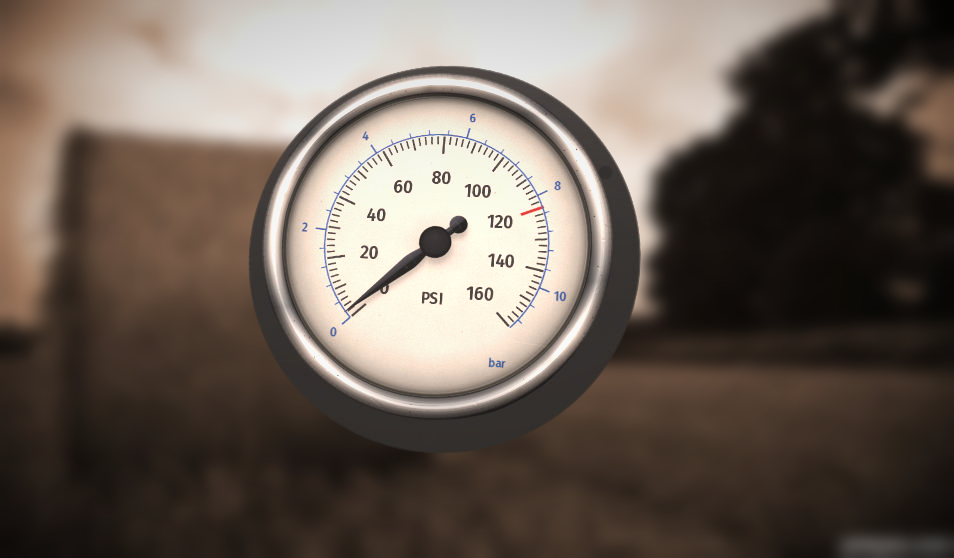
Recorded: 2 (psi)
